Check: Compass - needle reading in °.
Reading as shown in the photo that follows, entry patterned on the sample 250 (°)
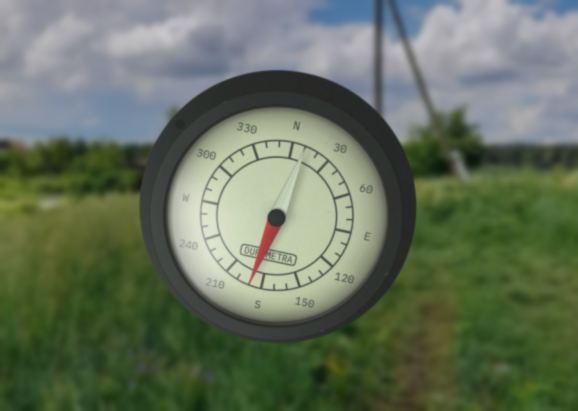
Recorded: 190 (°)
